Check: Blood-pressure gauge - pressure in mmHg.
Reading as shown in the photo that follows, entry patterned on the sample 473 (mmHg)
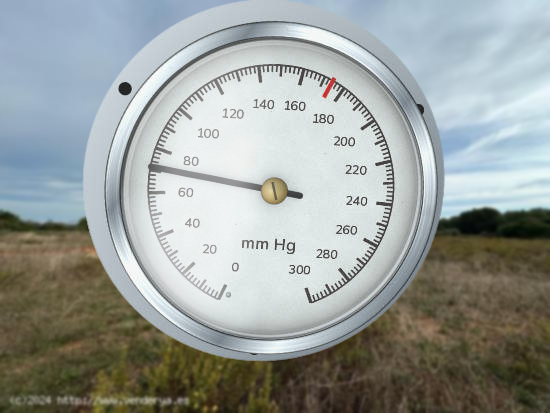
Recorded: 72 (mmHg)
